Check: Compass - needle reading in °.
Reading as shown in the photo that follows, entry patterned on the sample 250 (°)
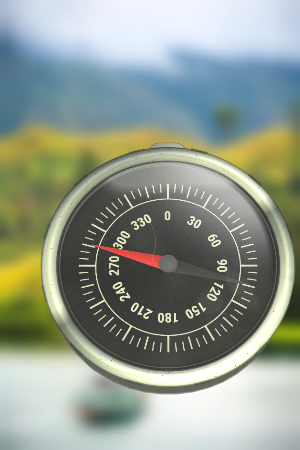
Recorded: 285 (°)
